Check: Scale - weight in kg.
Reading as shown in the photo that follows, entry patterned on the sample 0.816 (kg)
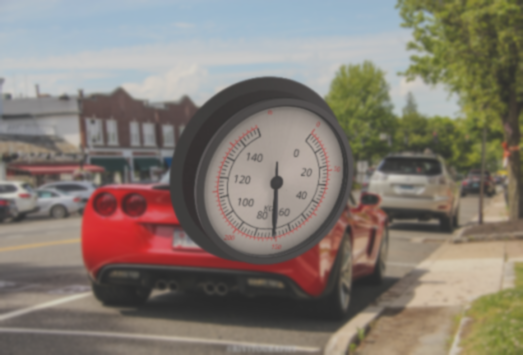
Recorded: 70 (kg)
